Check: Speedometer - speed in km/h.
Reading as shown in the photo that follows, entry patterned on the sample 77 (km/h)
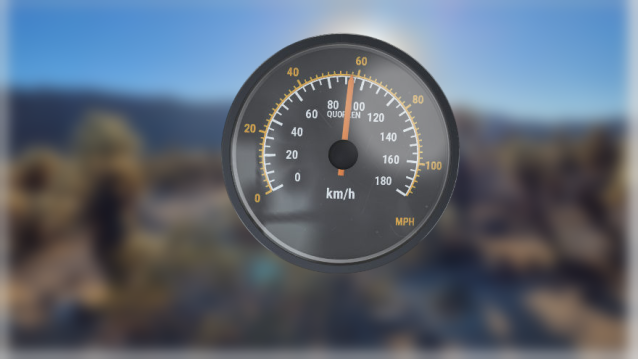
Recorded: 92.5 (km/h)
